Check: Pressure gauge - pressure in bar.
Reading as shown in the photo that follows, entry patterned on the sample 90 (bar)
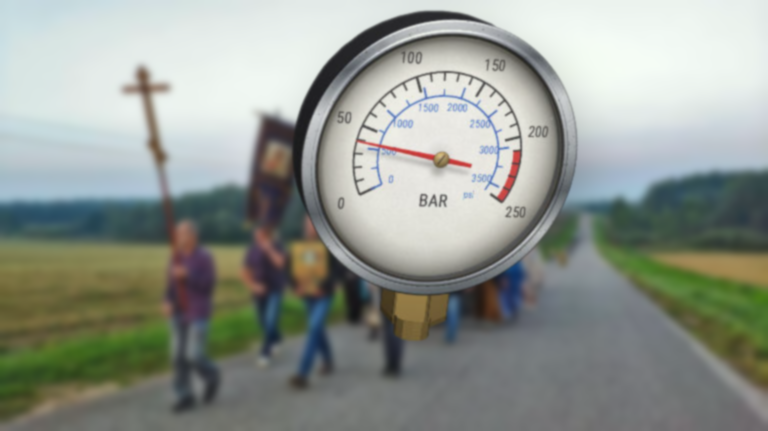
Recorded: 40 (bar)
